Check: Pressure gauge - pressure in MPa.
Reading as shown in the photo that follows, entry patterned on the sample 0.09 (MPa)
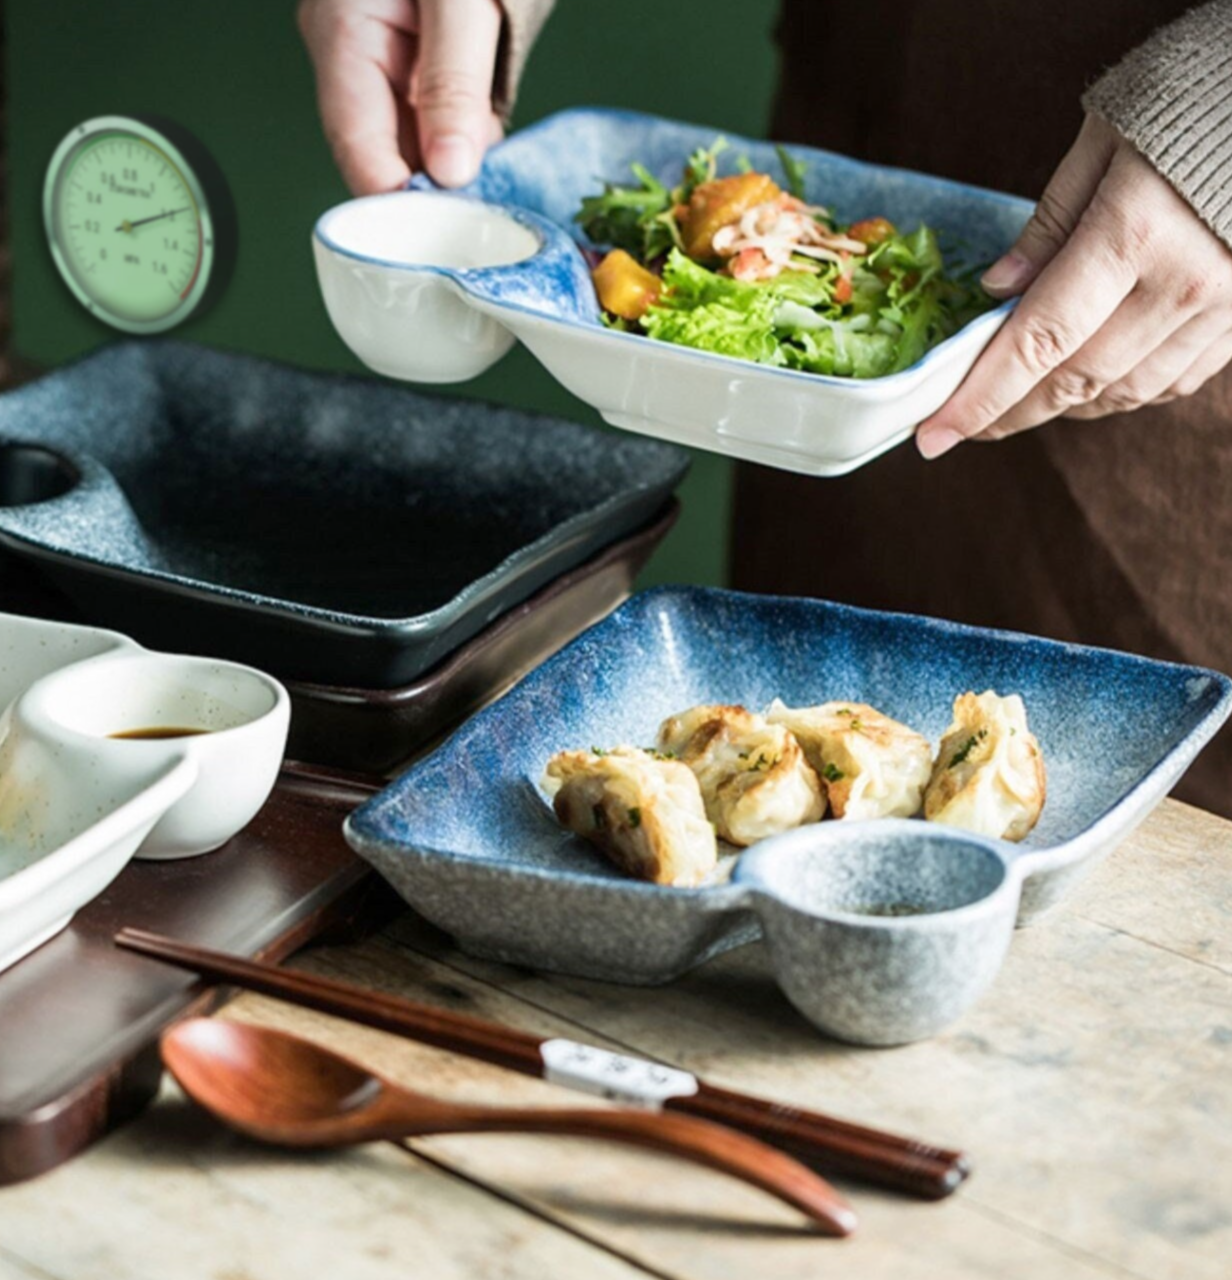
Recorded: 1.2 (MPa)
